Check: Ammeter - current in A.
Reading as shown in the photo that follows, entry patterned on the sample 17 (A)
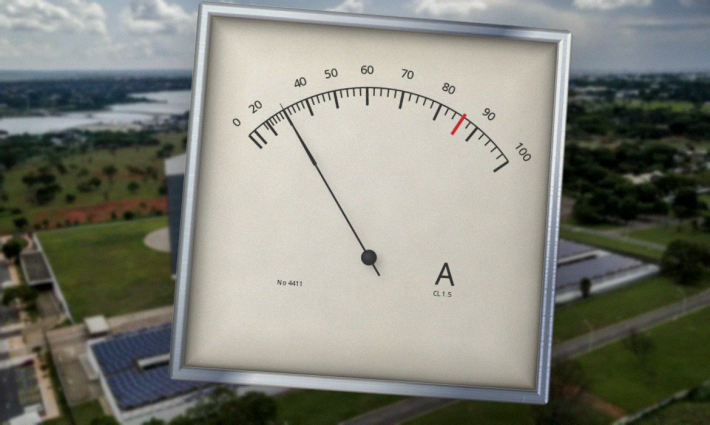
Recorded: 30 (A)
